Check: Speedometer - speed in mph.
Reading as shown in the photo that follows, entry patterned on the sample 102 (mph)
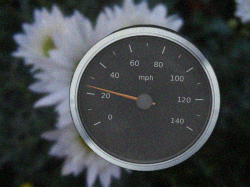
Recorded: 25 (mph)
